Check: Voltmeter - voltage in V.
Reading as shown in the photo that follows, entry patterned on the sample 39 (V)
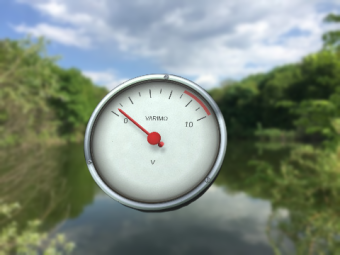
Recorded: 0.5 (V)
